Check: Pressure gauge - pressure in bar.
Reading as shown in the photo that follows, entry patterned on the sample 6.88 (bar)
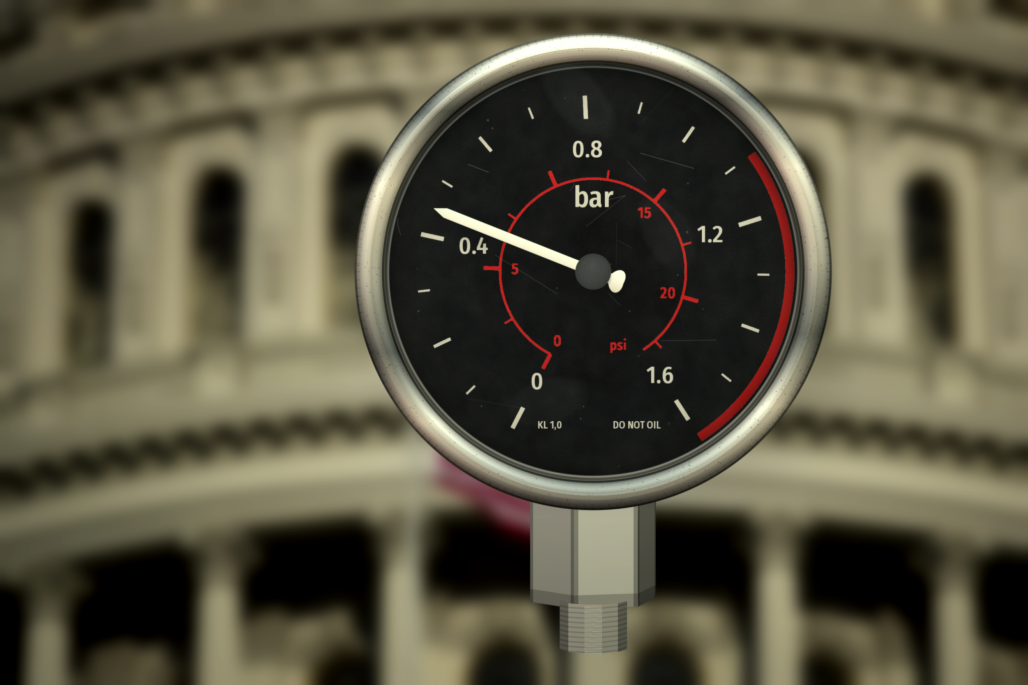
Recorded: 0.45 (bar)
